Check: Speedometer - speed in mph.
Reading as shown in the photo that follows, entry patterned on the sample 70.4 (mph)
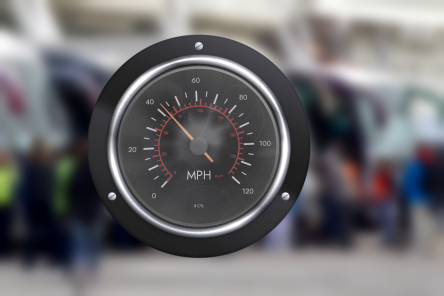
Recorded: 42.5 (mph)
